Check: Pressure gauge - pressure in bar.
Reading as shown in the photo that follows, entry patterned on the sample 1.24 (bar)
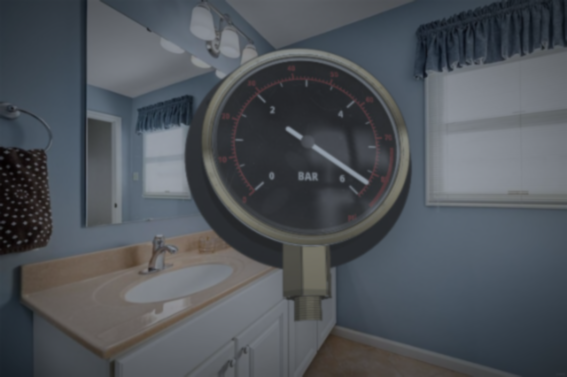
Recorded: 5.75 (bar)
